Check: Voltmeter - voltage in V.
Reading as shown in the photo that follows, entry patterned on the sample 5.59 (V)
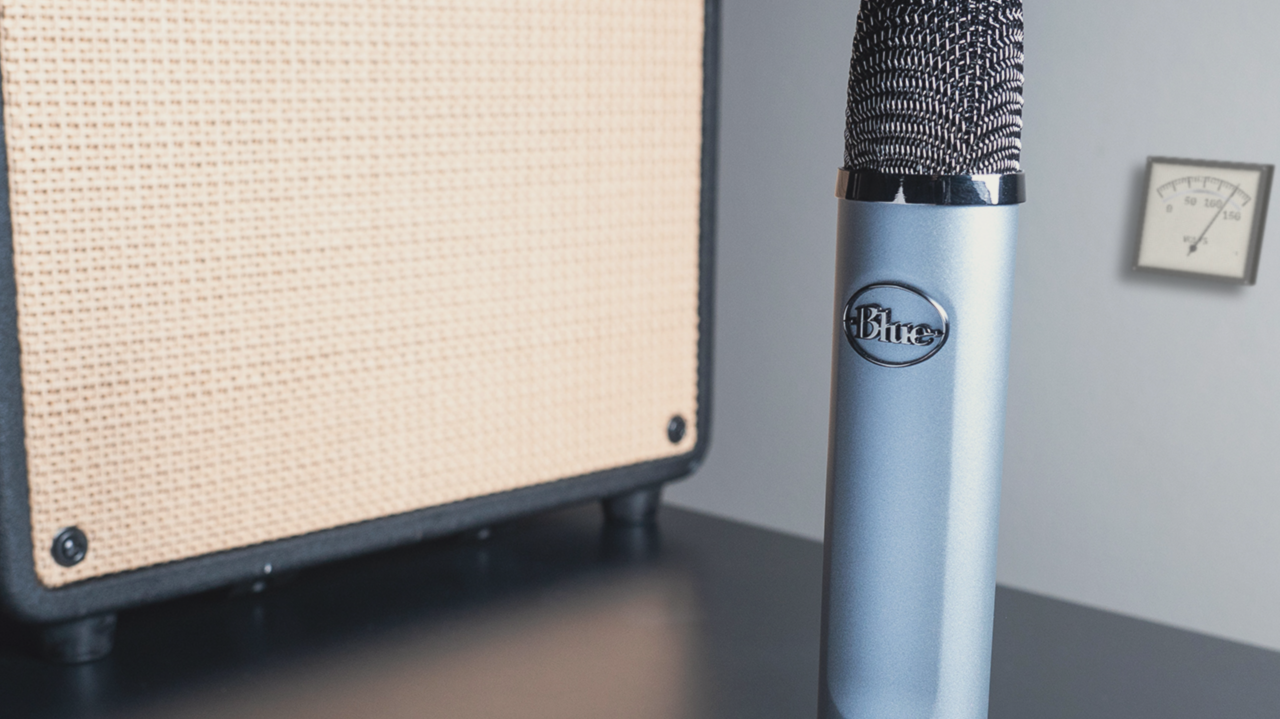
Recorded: 125 (V)
